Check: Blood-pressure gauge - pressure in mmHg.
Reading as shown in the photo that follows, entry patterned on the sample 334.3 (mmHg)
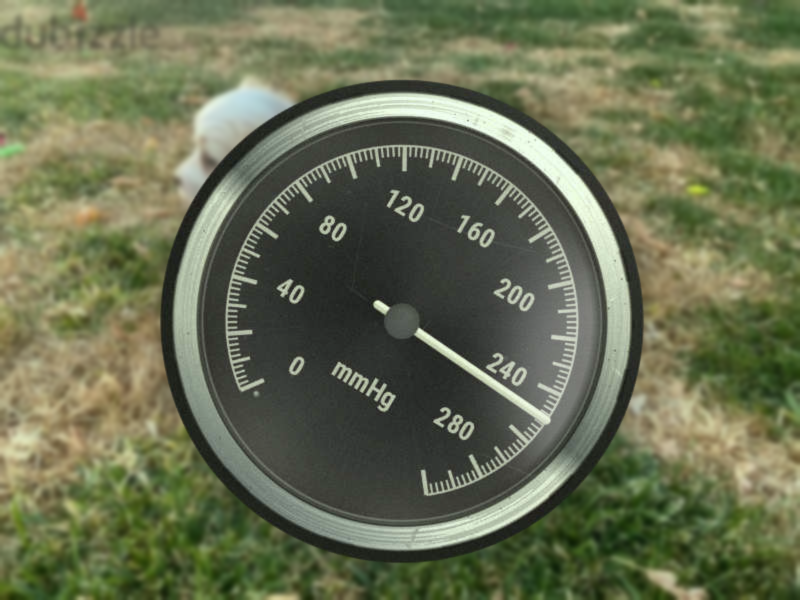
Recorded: 250 (mmHg)
